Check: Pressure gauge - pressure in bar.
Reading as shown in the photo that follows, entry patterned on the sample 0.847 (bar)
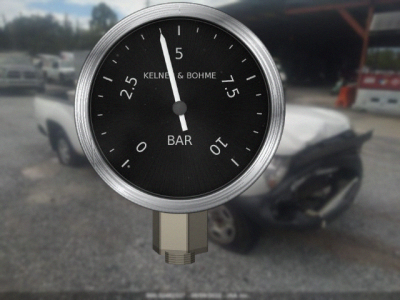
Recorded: 4.5 (bar)
